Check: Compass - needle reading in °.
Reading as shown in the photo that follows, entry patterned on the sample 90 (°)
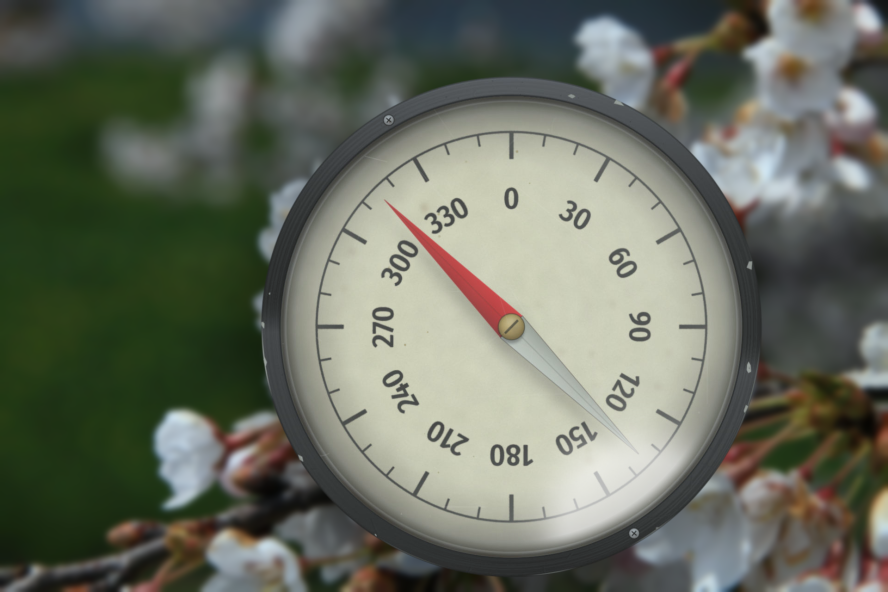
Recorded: 315 (°)
